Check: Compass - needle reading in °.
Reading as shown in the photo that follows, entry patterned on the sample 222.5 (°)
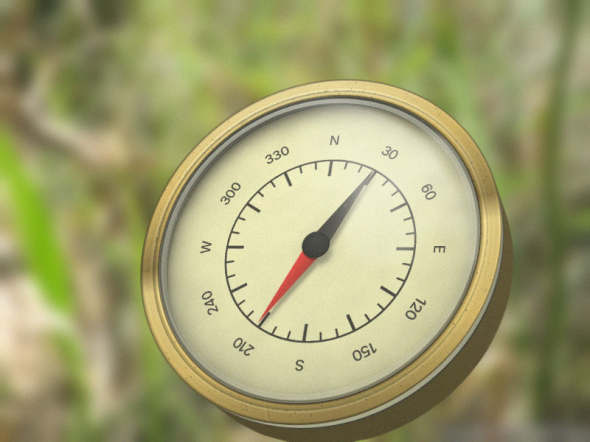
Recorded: 210 (°)
